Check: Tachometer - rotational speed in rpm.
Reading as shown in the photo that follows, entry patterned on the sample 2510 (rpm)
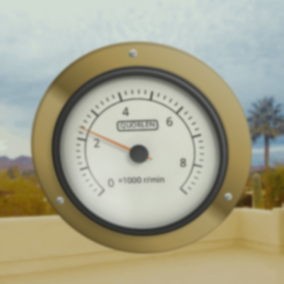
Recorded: 2400 (rpm)
